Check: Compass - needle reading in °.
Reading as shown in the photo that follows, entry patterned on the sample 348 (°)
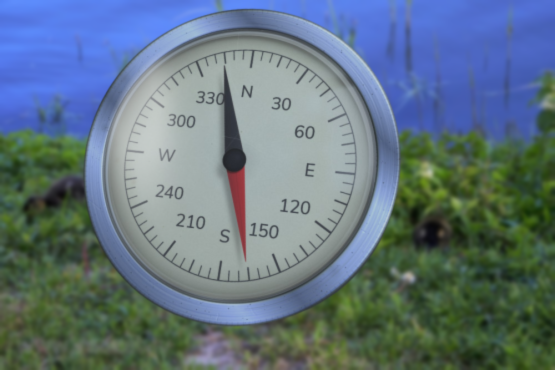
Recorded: 165 (°)
